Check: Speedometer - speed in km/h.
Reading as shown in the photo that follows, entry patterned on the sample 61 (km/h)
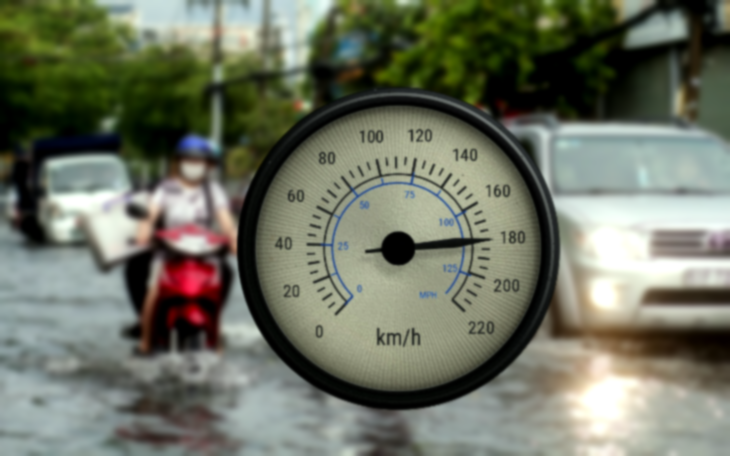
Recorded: 180 (km/h)
